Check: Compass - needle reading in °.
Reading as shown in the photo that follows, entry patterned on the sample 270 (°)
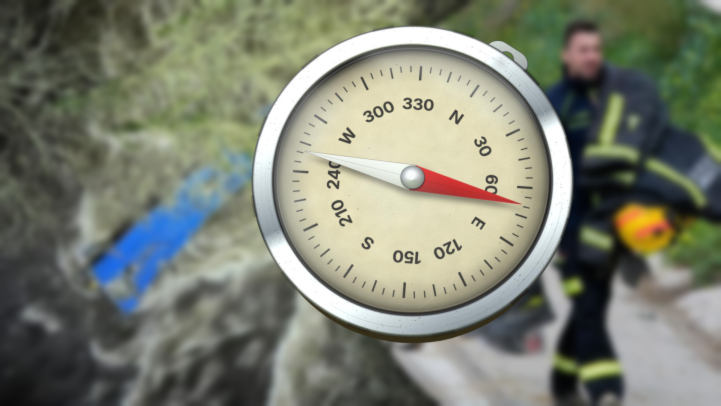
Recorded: 70 (°)
